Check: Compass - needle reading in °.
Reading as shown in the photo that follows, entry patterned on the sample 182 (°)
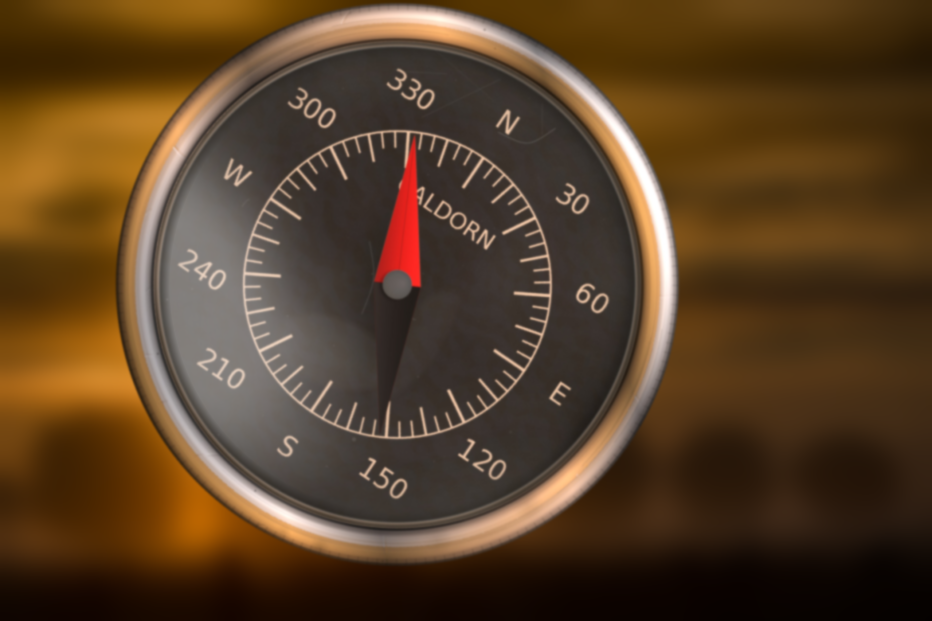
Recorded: 332.5 (°)
